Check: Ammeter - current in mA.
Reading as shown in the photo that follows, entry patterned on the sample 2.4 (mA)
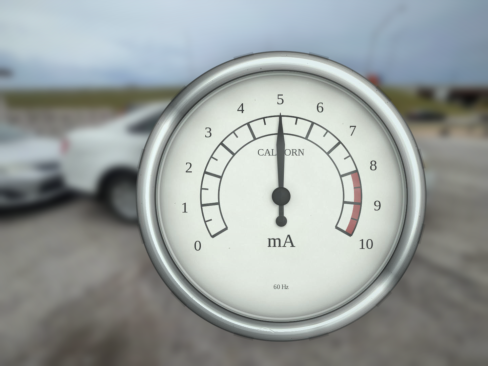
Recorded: 5 (mA)
